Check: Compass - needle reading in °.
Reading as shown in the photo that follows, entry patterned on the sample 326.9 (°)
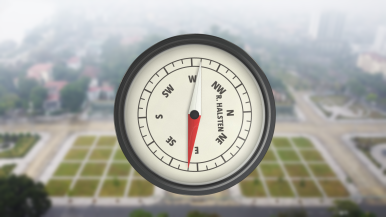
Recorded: 100 (°)
